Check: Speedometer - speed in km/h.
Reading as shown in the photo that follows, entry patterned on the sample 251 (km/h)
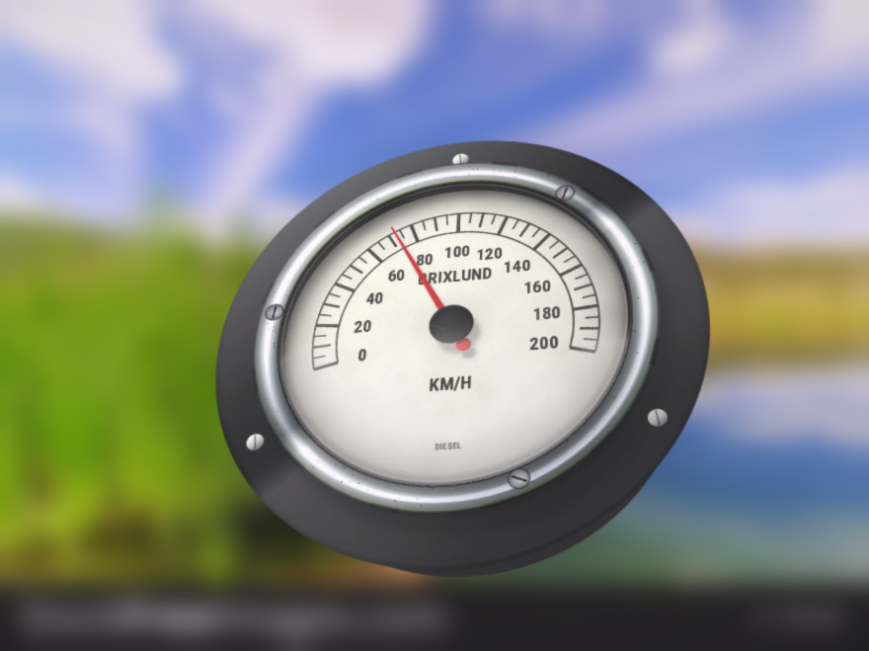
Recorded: 72.5 (km/h)
